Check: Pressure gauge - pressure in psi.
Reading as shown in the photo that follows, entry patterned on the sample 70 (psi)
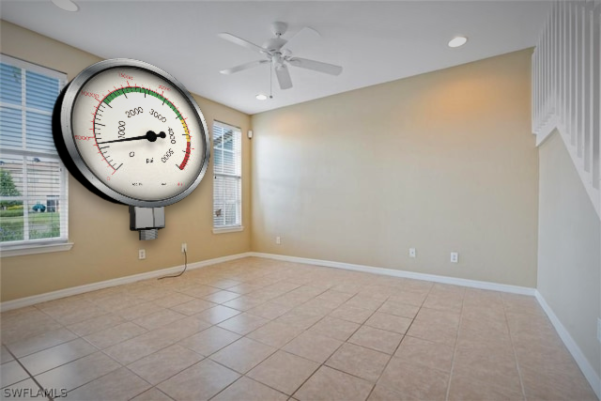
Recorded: 600 (psi)
